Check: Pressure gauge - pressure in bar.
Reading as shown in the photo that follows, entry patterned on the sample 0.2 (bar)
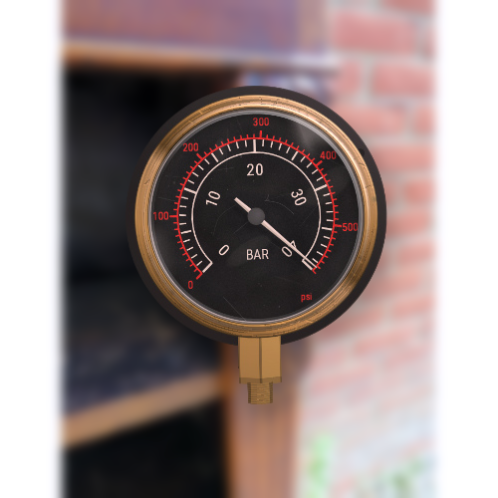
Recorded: 39.5 (bar)
